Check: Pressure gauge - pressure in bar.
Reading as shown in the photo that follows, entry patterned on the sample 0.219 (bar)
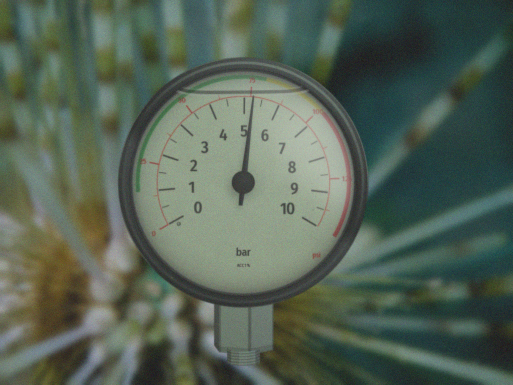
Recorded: 5.25 (bar)
